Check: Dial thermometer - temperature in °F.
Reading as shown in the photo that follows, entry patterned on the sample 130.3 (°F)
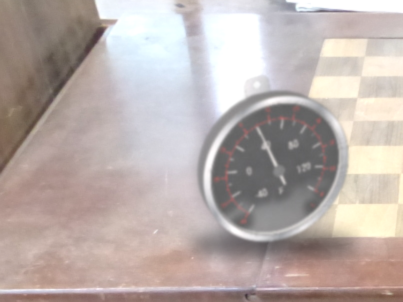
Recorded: 40 (°F)
